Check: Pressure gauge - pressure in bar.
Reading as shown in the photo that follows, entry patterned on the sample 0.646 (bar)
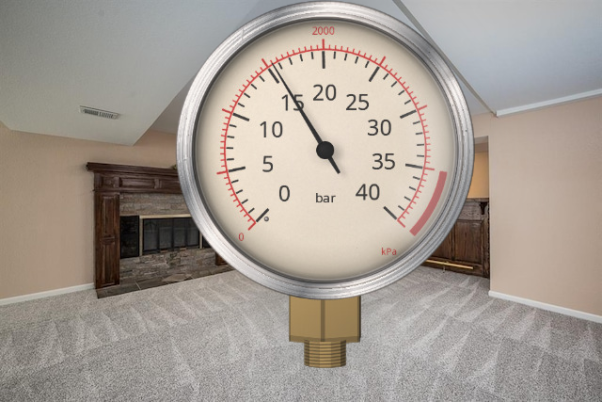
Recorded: 15.5 (bar)
